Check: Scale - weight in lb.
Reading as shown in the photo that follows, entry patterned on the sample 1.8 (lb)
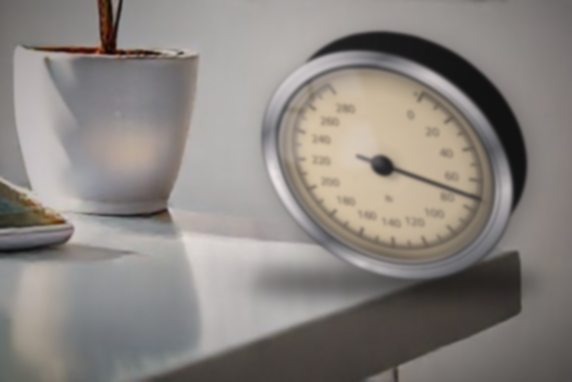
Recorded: 70 (lb)
